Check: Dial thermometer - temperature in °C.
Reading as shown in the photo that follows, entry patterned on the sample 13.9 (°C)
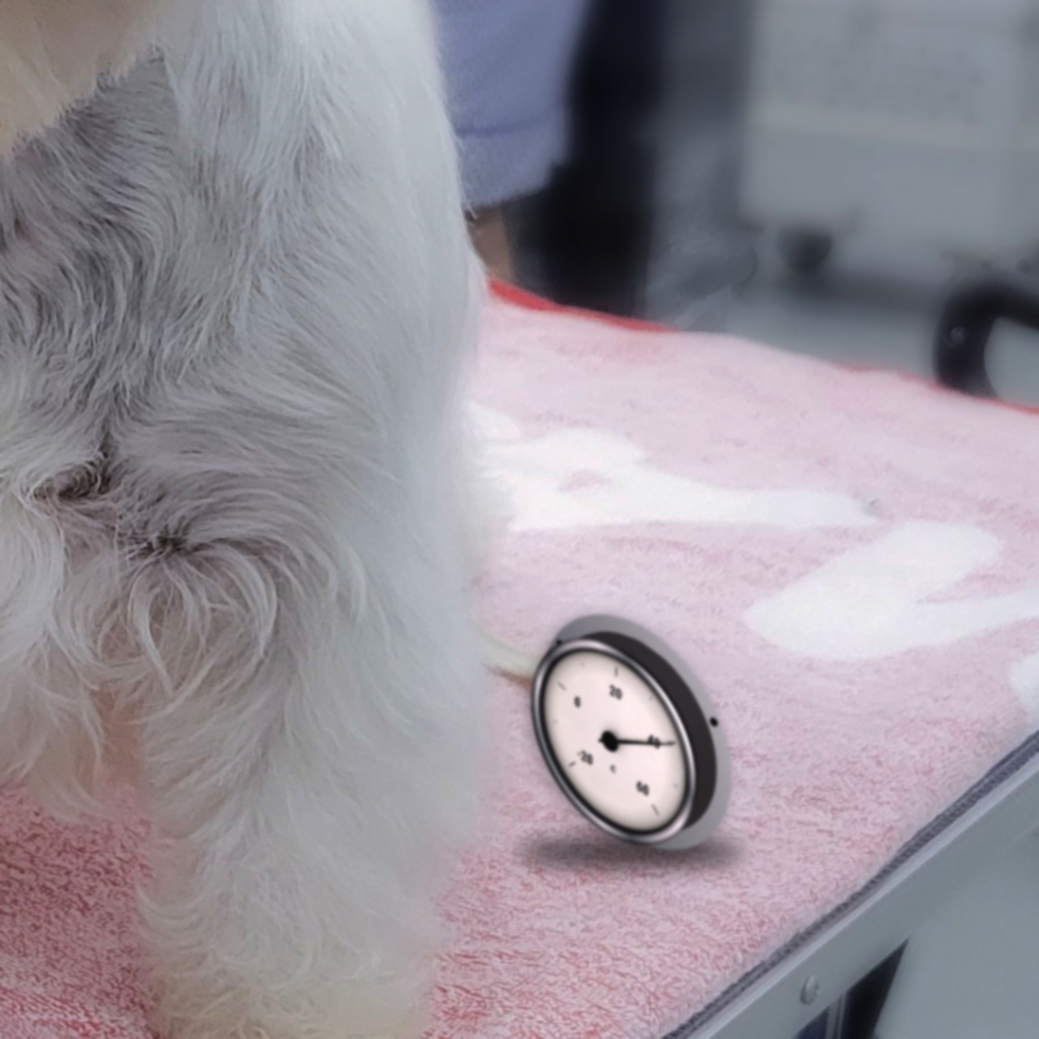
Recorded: 40 (°C)
